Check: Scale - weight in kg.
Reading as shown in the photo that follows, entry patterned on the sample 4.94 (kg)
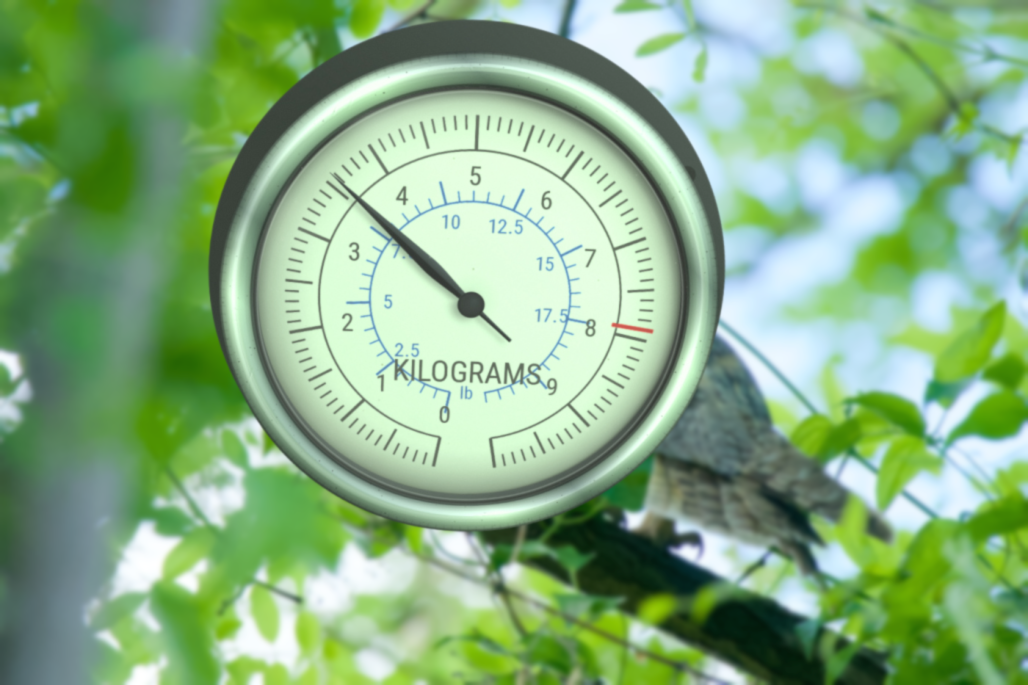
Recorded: 3.6 (kg)
